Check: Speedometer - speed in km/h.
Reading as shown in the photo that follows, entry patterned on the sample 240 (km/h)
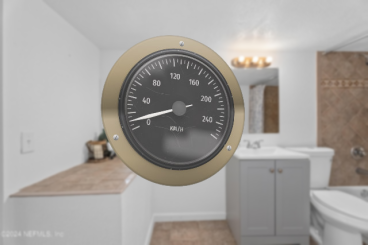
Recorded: 10 (km/h)
